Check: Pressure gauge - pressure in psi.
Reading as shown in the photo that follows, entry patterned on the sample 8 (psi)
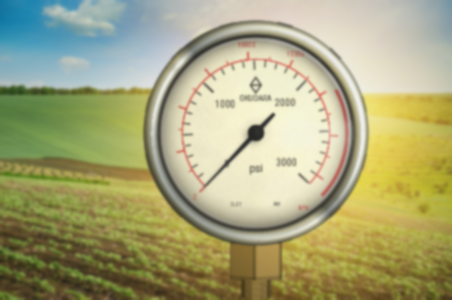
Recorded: 0 (psi)
